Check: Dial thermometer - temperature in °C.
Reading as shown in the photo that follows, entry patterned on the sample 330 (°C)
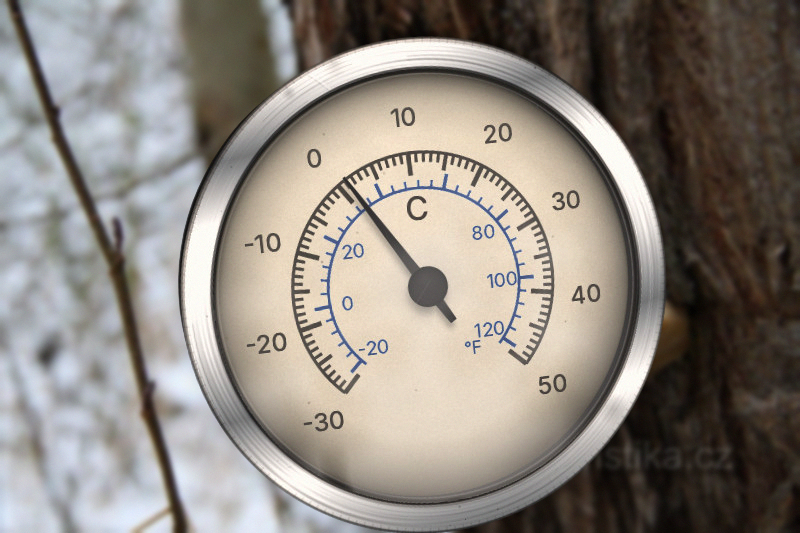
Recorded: 1 (°C)
